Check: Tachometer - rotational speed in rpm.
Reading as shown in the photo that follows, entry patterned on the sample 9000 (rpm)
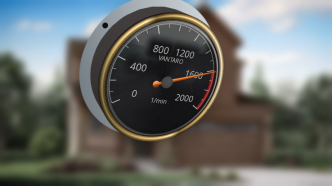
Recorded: 1600 (rpm)
